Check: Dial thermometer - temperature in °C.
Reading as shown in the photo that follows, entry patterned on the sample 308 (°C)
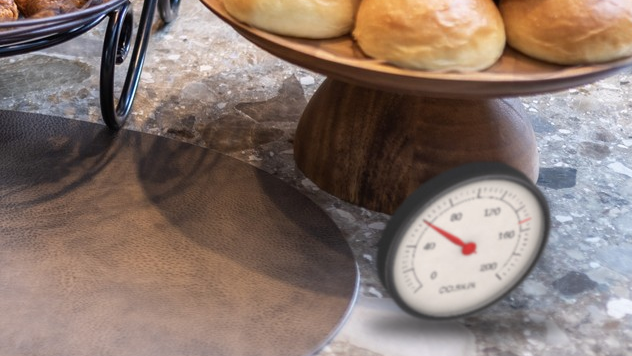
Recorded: 60 (°C)
